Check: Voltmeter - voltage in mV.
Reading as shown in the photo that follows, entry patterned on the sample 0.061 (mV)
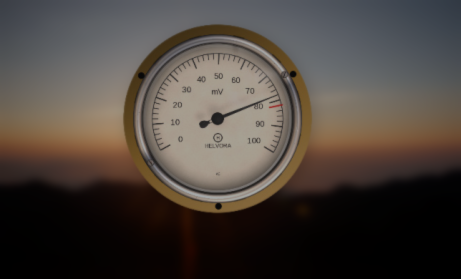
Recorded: 78 (mV)
